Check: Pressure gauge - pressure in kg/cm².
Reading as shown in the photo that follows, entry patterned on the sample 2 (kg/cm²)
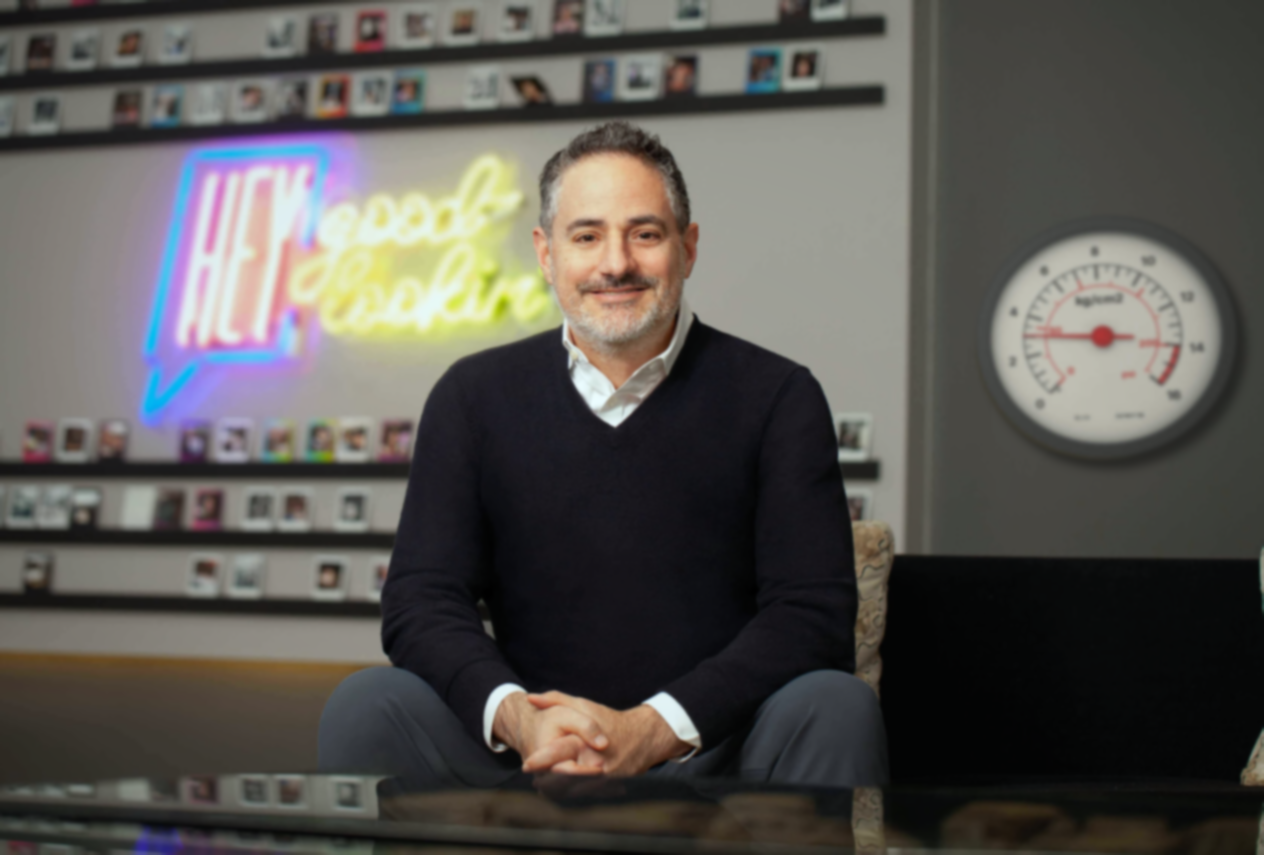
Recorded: 3 (kg/cm²)
